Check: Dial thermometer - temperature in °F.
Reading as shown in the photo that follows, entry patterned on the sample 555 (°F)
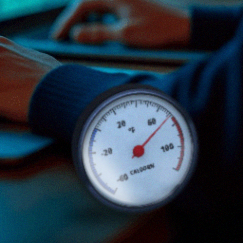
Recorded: 70 (°F)
